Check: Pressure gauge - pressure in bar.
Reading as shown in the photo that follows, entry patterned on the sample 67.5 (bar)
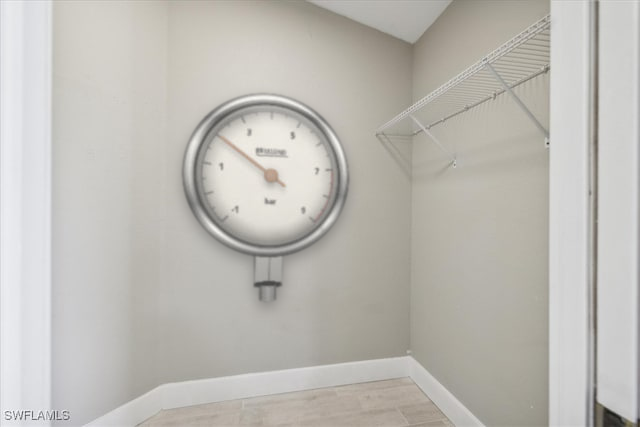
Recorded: 2 (bar)
